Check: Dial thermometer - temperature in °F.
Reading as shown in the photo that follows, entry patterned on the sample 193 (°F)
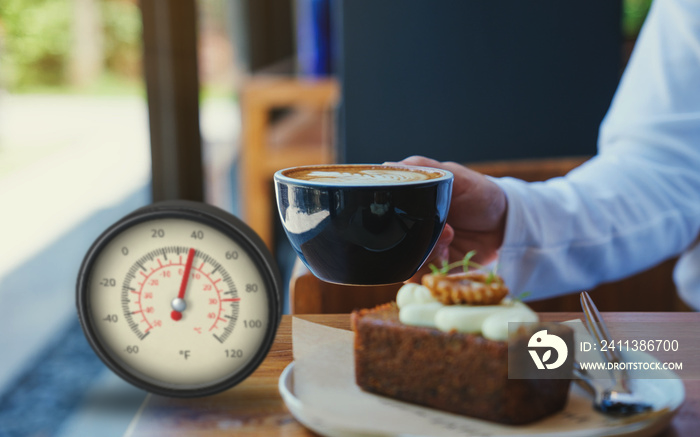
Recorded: 40 (°F)
